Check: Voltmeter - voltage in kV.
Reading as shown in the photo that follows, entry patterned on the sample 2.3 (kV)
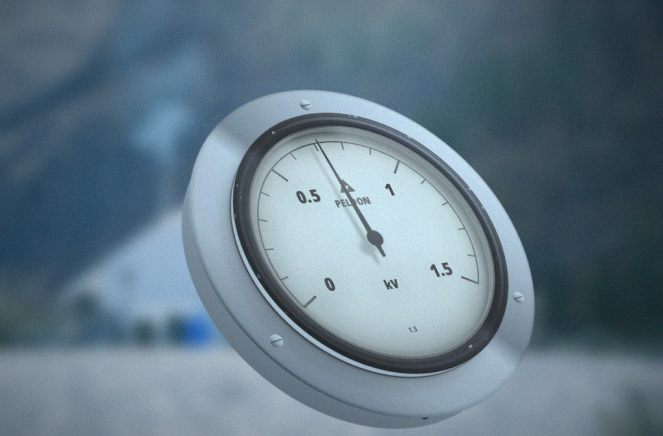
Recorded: 0.7 (kV)
